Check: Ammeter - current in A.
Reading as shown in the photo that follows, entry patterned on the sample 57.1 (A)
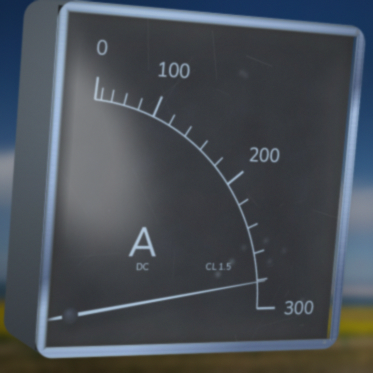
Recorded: 280 (A)
